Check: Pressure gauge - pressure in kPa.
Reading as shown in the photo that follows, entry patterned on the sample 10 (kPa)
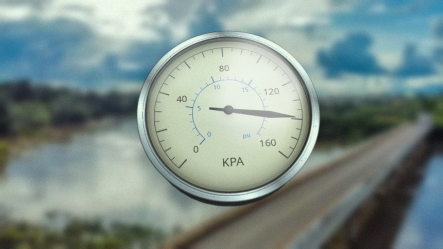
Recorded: 140 (kPa)
